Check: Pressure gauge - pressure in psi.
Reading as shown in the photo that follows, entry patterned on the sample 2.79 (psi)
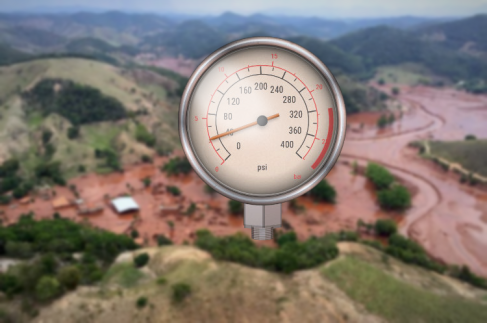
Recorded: 40 (psi)
